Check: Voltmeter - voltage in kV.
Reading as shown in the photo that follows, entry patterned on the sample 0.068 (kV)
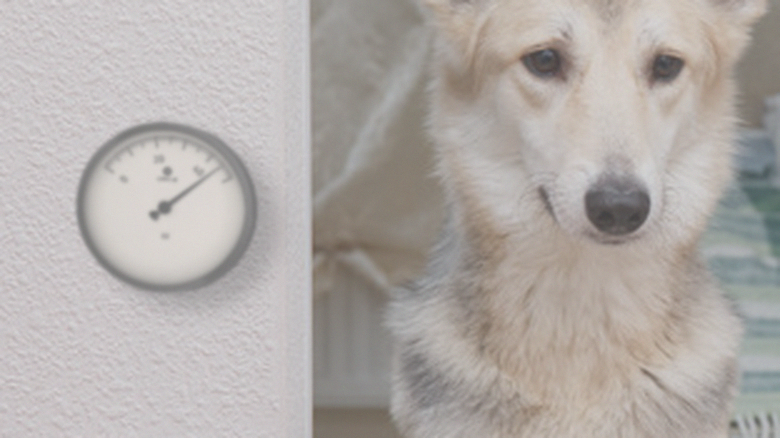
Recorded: 45 (kV)
